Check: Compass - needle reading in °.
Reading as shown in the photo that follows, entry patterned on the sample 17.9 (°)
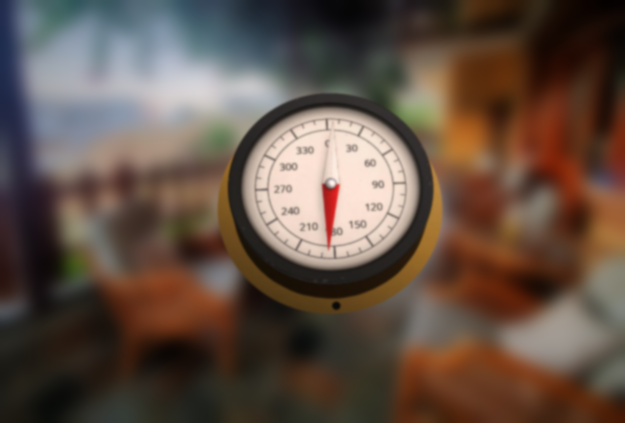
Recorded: 185 (°)
